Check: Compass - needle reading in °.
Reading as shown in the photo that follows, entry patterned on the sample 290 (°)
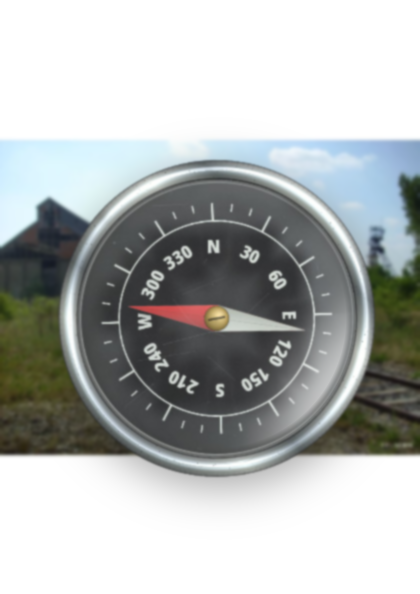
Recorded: 280 (°)
